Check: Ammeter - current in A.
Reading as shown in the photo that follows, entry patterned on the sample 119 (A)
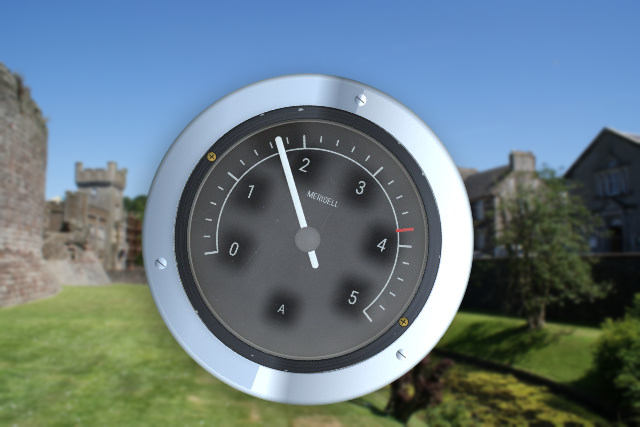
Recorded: 1.7 (A)
